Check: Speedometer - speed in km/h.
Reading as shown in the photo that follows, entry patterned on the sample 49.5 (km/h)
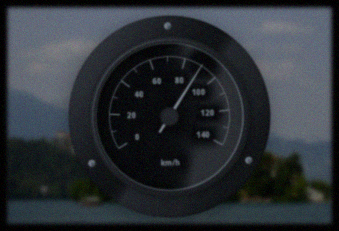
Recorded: 90 (km/h)
